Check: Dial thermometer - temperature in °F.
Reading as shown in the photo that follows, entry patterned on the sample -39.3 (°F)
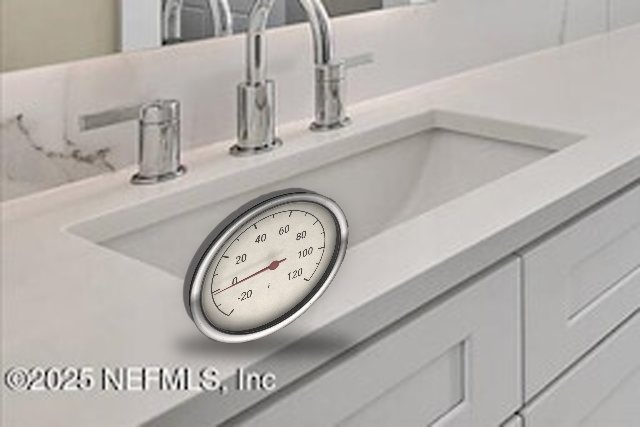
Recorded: 0 (°F)
